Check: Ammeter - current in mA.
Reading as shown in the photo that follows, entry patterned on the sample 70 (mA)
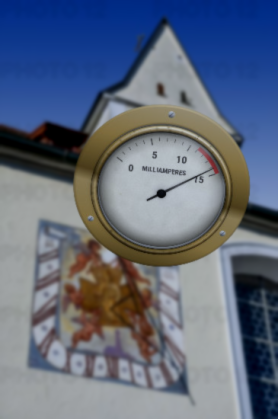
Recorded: 14 (mA)
